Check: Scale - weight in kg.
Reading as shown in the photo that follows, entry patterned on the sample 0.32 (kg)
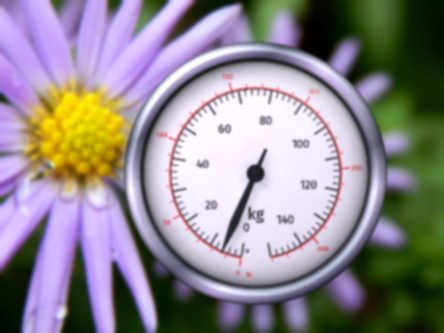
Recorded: 6 (kg)
